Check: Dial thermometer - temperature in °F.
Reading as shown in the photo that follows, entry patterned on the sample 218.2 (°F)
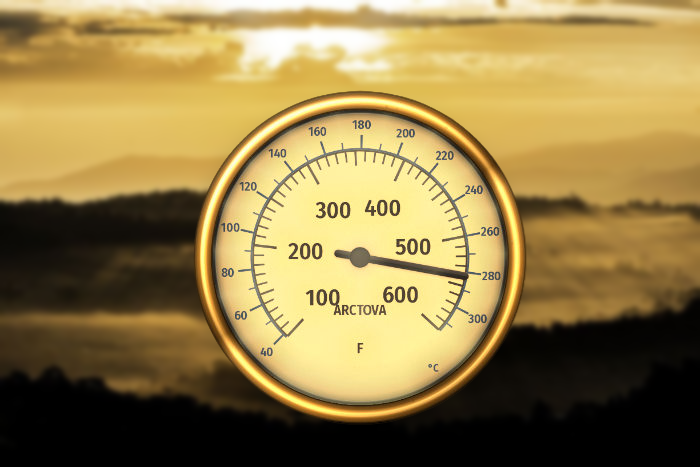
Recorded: 540 (°F)
